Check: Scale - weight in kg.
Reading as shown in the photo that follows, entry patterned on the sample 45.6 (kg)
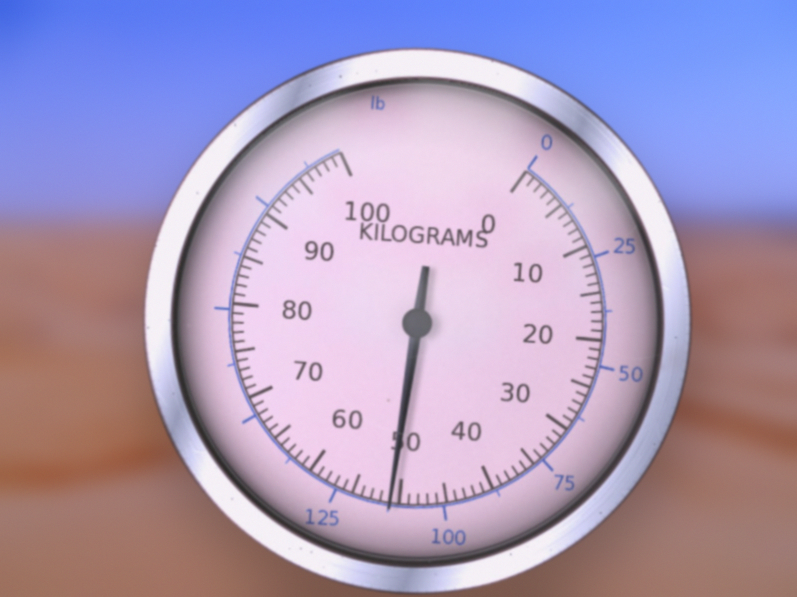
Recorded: 51 (kg)
